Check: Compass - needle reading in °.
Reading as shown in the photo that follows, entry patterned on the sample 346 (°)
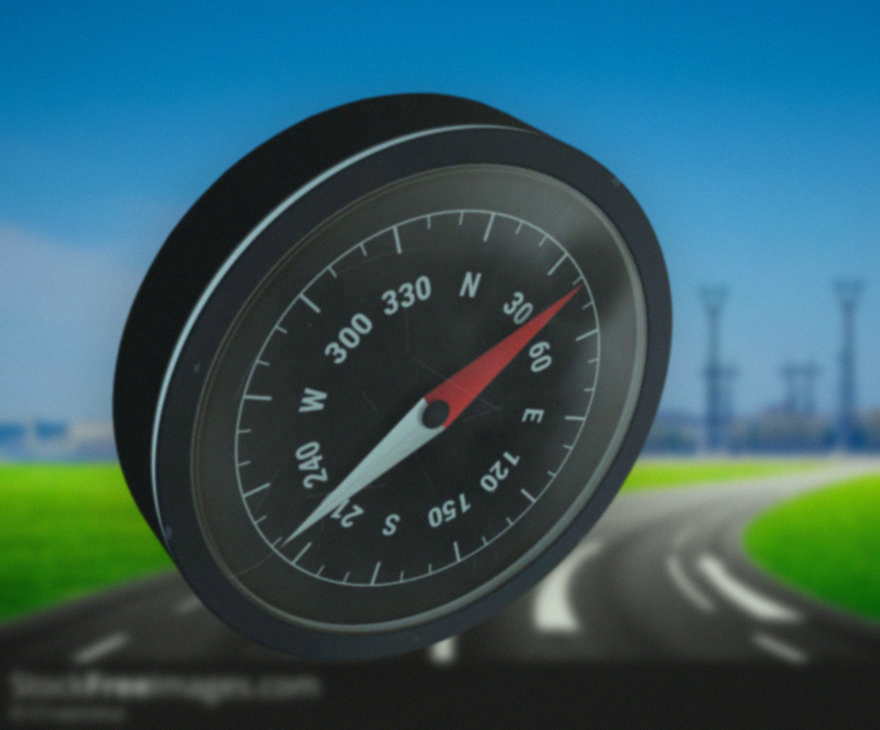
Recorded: 40 (°)
